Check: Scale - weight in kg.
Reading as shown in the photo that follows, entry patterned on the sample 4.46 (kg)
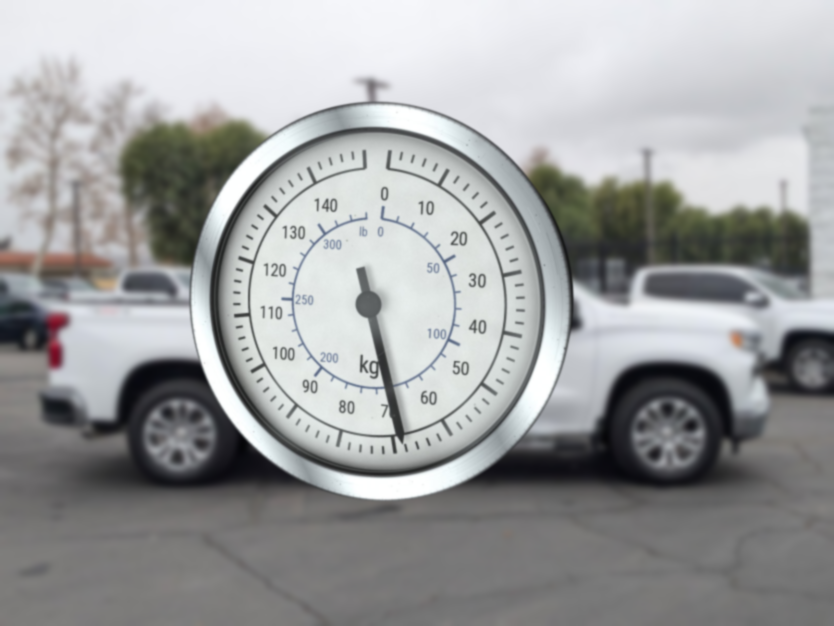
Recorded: 68 (kg)
